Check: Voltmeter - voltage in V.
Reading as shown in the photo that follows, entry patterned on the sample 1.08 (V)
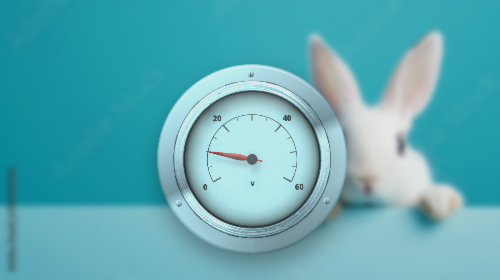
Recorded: 10 (V)
